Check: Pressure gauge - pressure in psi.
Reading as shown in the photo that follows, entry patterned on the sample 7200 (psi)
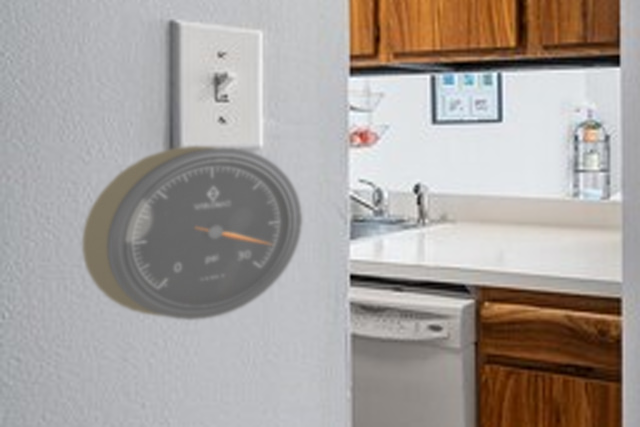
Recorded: 27.5 (psi)
